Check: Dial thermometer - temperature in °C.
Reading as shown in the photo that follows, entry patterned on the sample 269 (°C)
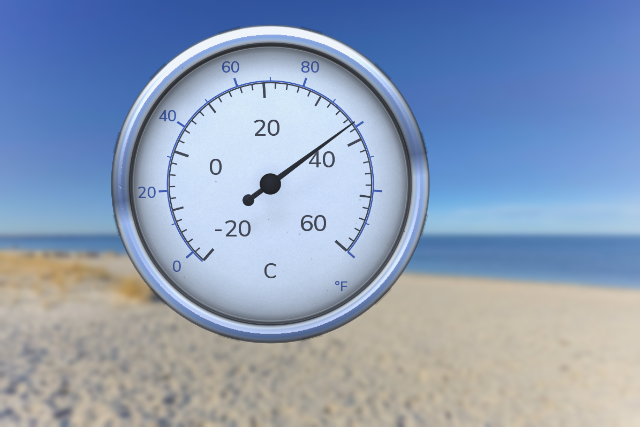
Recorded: 37 (°C)
